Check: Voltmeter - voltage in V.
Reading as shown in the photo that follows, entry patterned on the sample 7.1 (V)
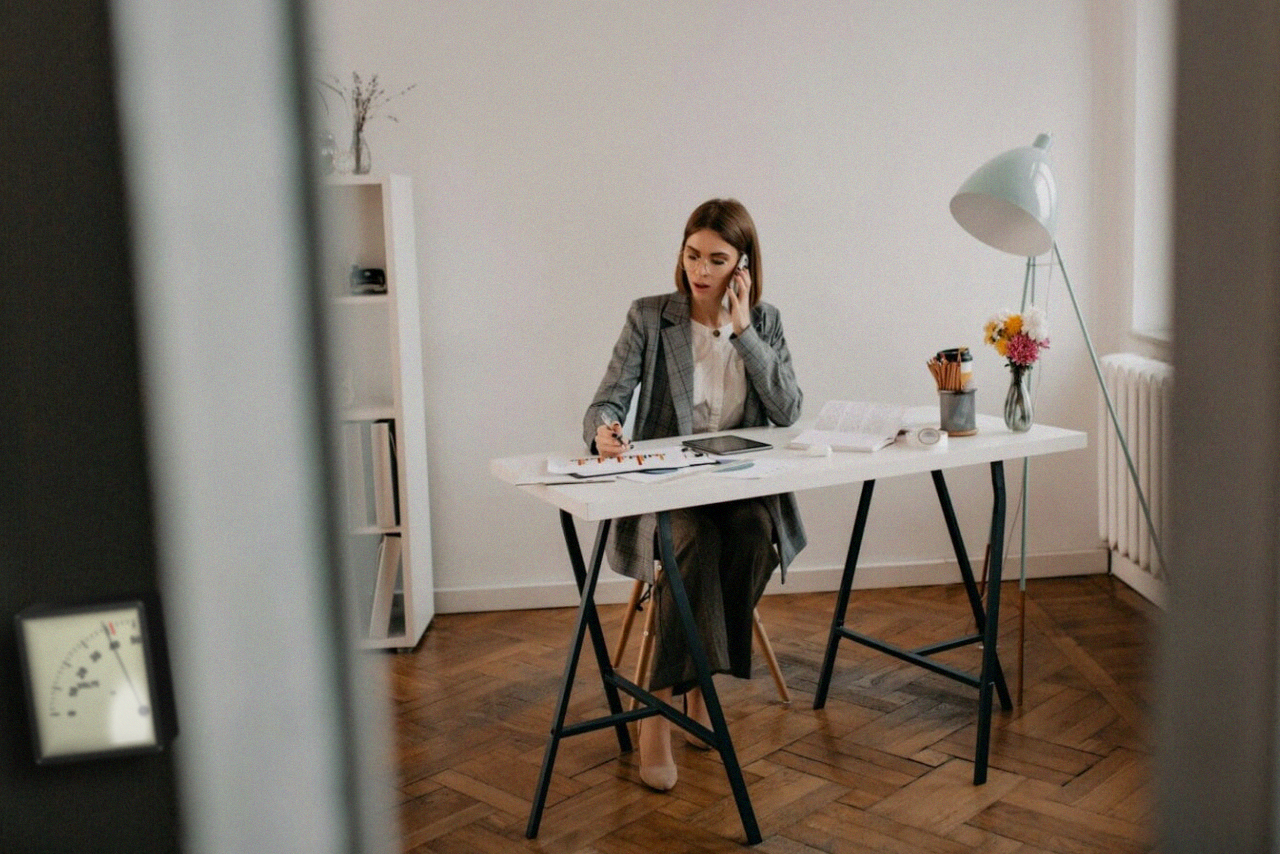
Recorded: 40 (V)
